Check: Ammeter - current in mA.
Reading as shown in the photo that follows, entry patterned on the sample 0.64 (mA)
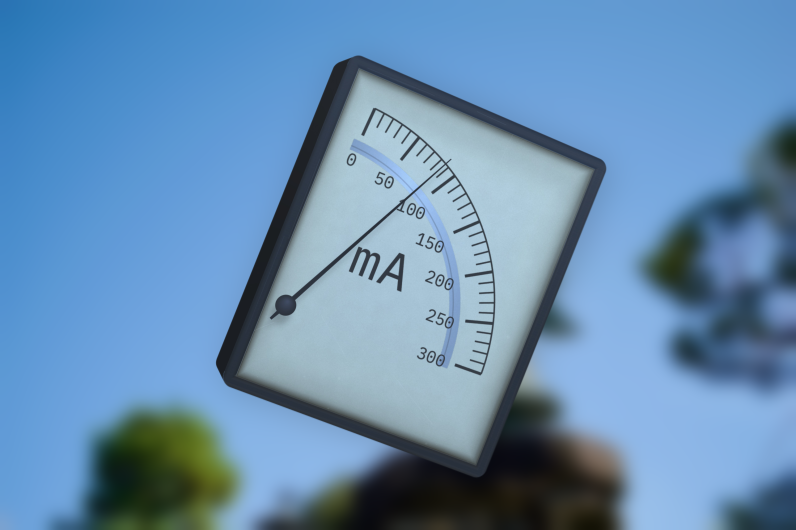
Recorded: 85 (mA)
